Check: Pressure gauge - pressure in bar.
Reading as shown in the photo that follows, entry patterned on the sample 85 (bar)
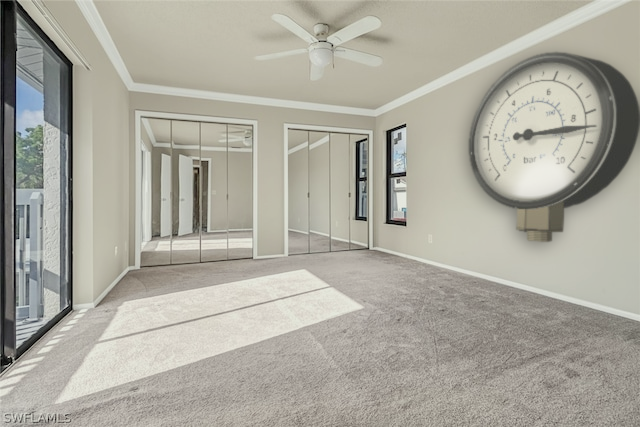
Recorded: 8.5 (bar)
